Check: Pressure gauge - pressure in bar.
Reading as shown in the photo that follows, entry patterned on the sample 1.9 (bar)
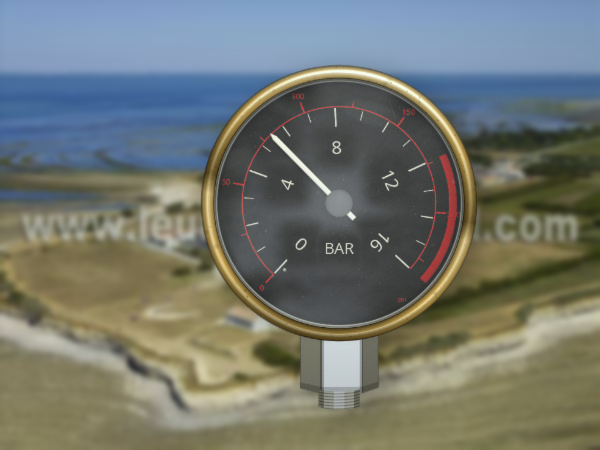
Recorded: 5.5 (bar)
